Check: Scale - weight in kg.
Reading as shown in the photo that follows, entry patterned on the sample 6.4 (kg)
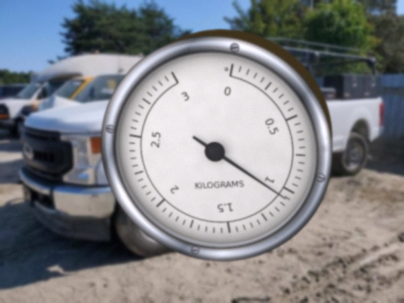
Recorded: 1.05 (kg)
